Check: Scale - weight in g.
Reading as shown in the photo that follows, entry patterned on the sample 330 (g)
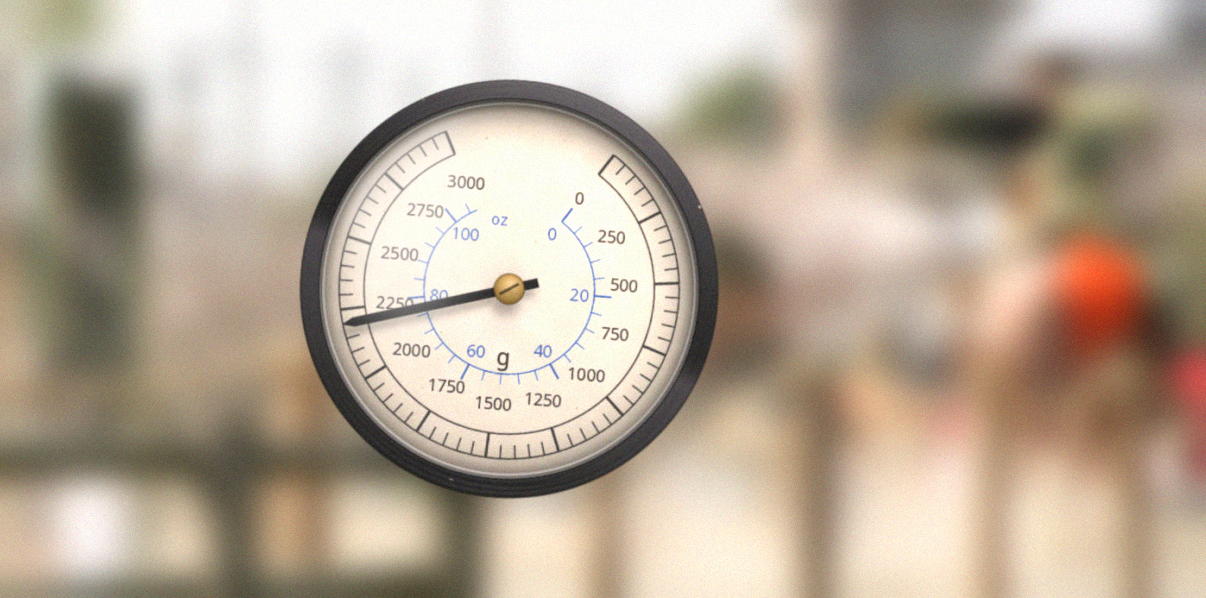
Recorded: 2200 (g)
